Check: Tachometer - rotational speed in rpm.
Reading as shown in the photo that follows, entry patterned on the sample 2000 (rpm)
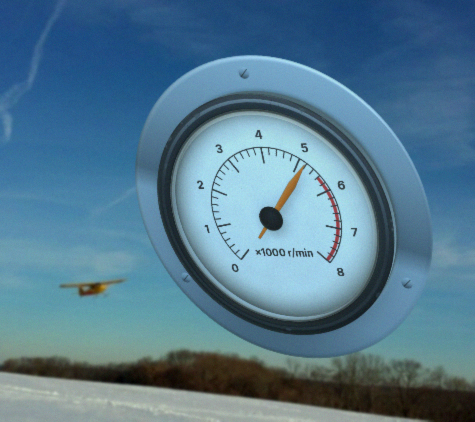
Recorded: 5200 (rpm)
